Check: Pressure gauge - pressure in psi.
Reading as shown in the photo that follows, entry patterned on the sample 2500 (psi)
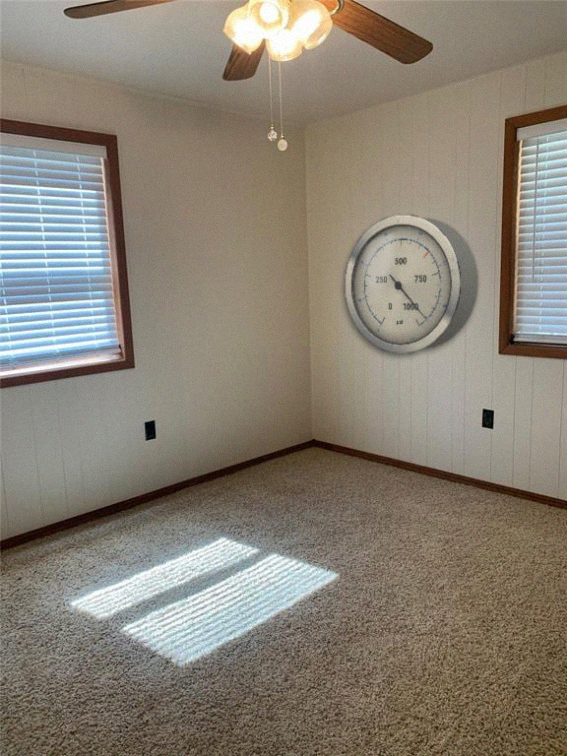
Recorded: 950 (psi)
